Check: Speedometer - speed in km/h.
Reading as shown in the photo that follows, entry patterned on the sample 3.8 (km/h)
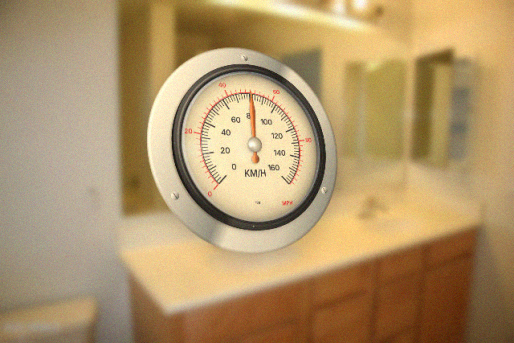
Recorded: 80 (km/h)
